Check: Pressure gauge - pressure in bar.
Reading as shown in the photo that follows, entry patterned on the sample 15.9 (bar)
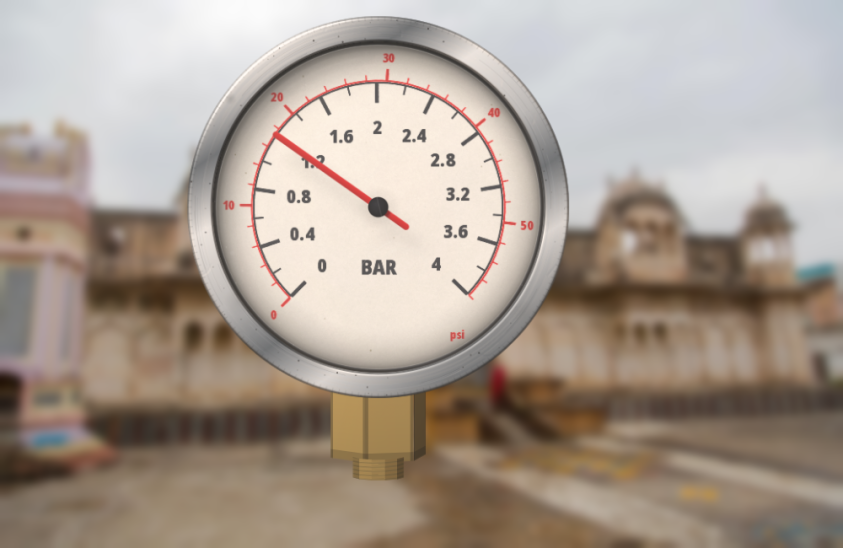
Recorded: 1.2 (bar)
